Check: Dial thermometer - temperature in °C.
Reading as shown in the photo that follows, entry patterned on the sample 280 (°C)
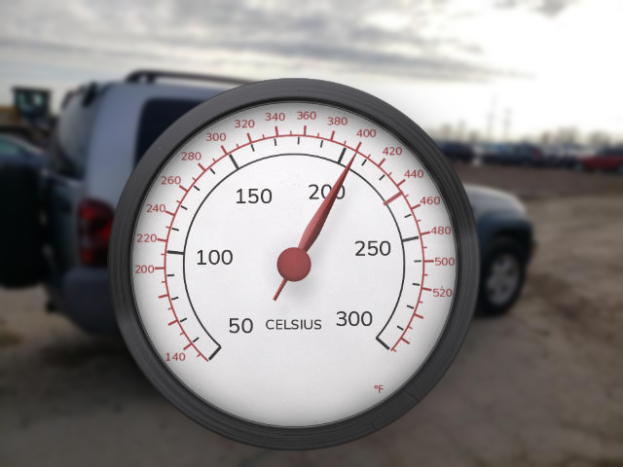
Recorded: 205 (°C)
